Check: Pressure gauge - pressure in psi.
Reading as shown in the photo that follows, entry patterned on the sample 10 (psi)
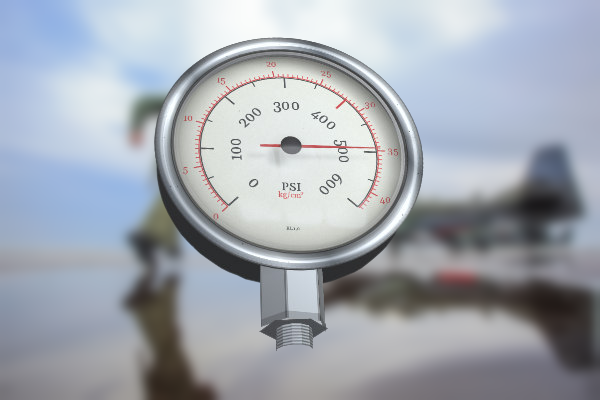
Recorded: 500 (psi)
